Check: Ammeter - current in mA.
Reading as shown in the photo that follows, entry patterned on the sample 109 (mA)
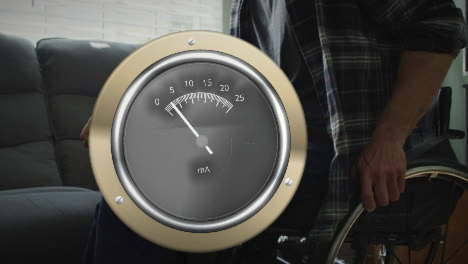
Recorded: 2.5 (mA)
